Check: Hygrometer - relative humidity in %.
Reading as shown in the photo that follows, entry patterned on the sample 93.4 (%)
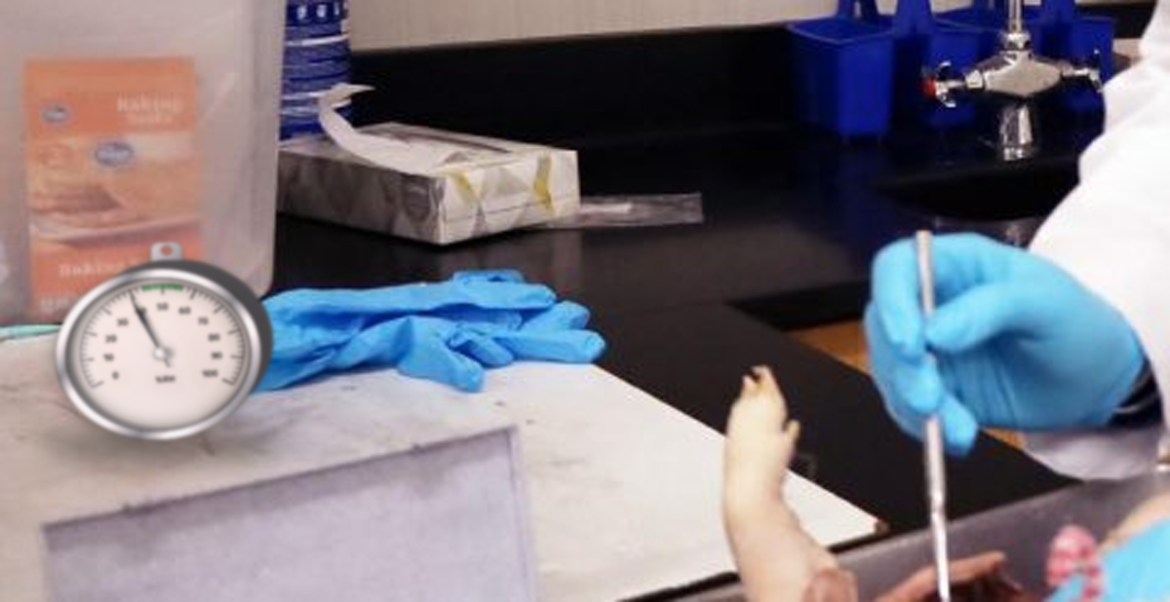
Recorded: 40 (%)
